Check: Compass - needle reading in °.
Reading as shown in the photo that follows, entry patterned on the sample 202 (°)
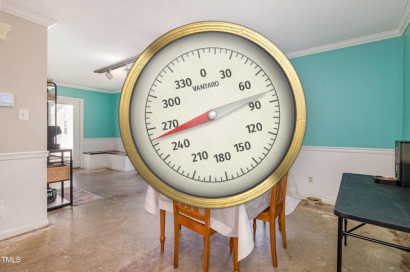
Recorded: 260 (°)
